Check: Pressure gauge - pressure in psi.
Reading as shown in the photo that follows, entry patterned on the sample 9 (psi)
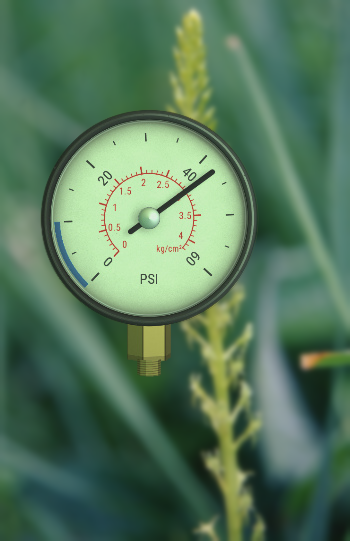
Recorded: 42.5 (psi)
